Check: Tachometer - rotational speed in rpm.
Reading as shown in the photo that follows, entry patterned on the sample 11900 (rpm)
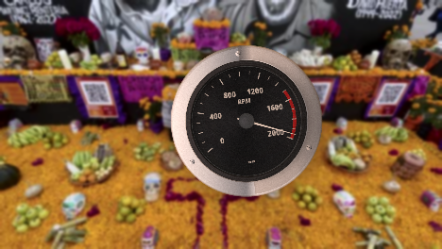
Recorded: 1950 (rpm)
